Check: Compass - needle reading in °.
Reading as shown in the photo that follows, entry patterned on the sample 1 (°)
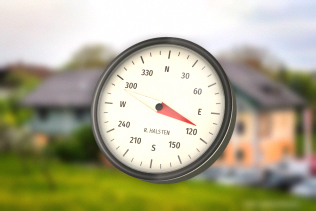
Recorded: 110 (°)
